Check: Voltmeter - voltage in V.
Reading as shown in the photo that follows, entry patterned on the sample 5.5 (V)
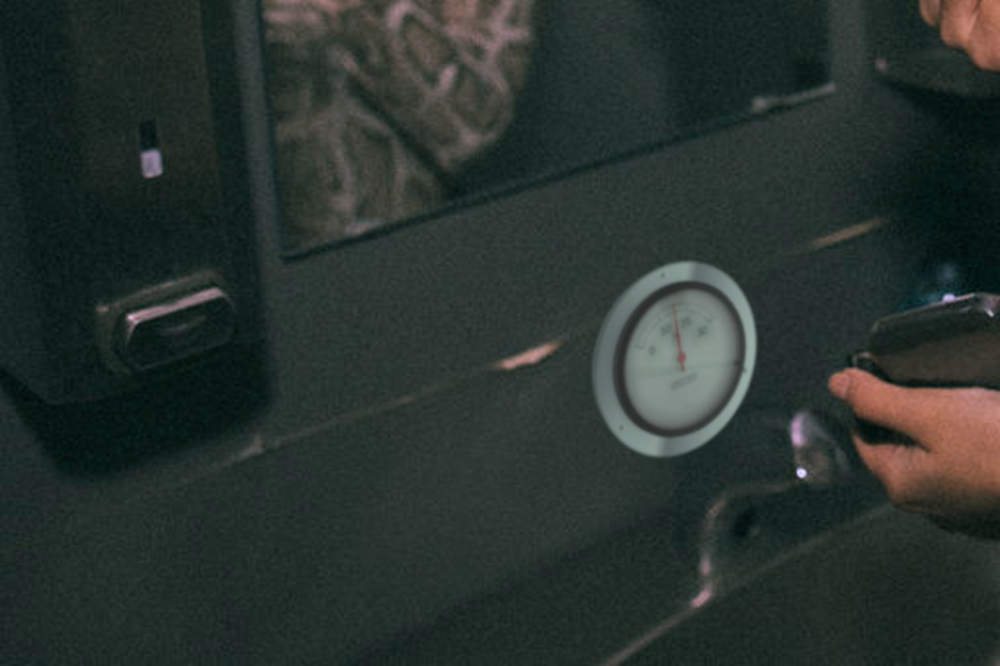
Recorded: 15 (V)
